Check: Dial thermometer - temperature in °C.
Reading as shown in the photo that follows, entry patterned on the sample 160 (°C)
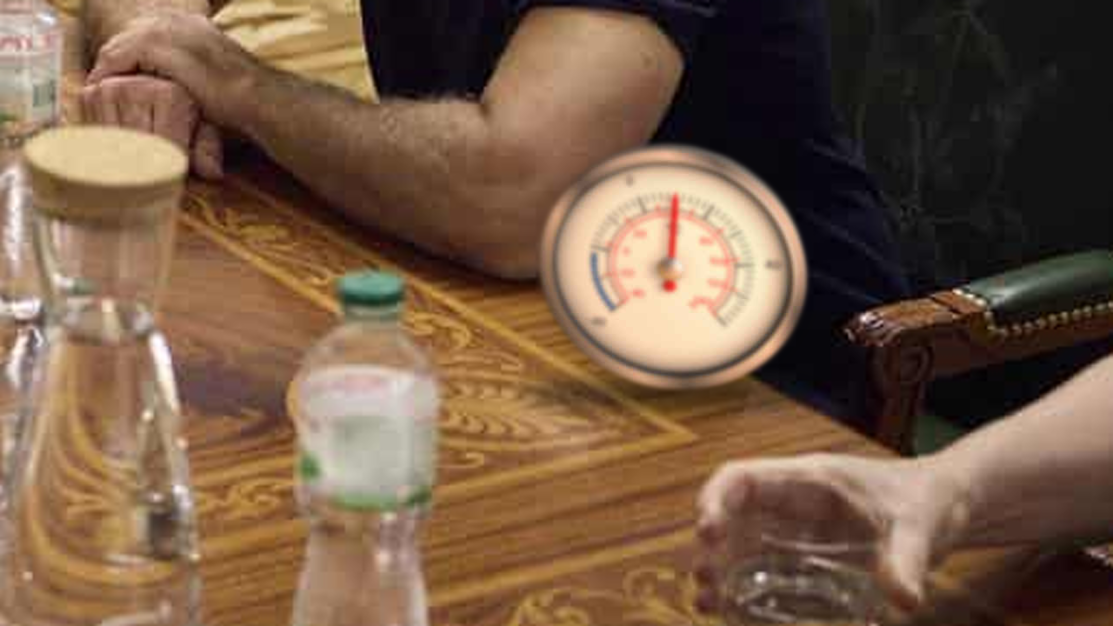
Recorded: 10 (°C)
